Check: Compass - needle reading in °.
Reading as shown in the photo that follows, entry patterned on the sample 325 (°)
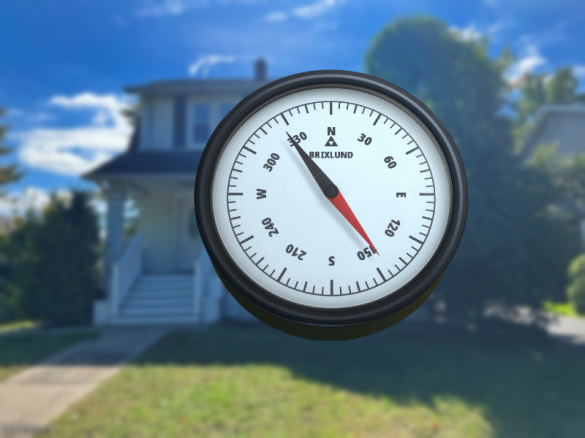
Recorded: 145 (°)
